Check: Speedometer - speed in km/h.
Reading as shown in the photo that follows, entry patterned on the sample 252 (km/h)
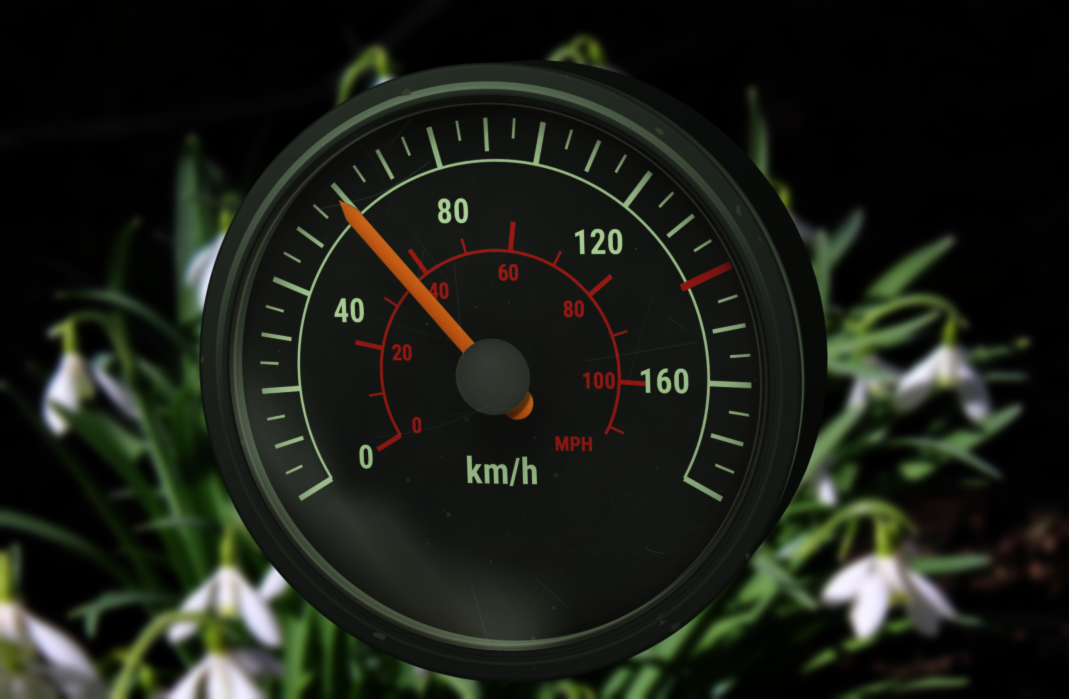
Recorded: 60 (km/h)
